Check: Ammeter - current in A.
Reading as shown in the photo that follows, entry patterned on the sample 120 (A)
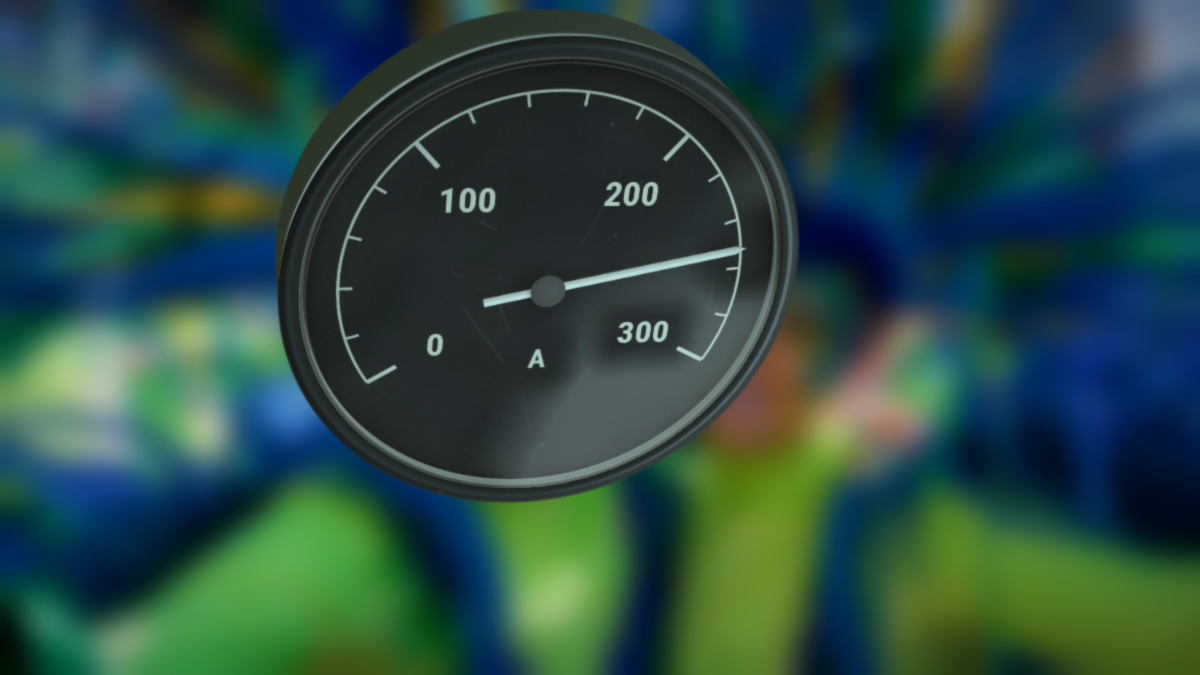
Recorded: 250 (A)
